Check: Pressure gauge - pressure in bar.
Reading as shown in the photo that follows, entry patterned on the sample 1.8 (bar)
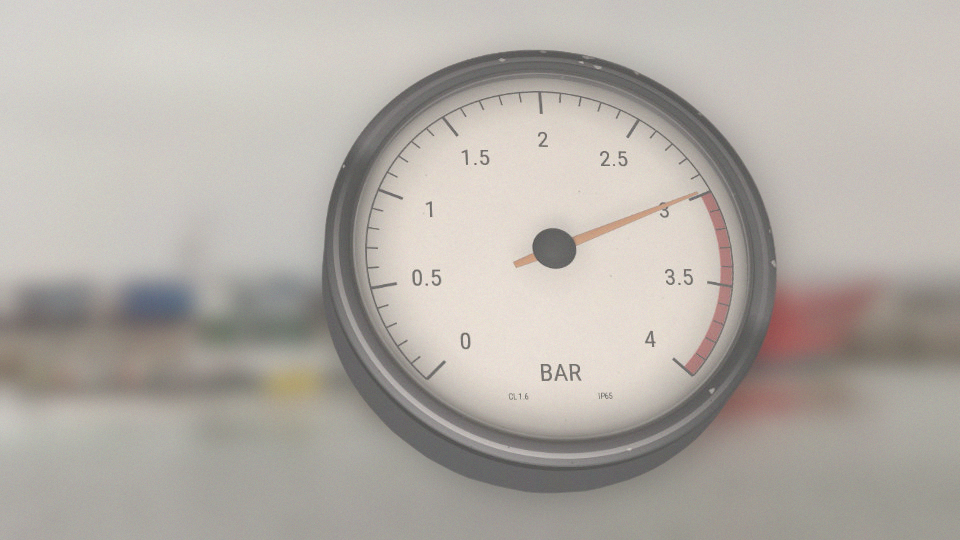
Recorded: 3 (bar)
